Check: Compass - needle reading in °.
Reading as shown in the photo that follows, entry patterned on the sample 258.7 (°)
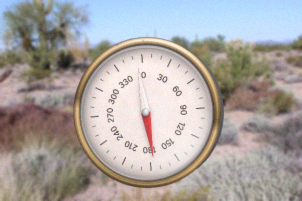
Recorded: 175 (°)
